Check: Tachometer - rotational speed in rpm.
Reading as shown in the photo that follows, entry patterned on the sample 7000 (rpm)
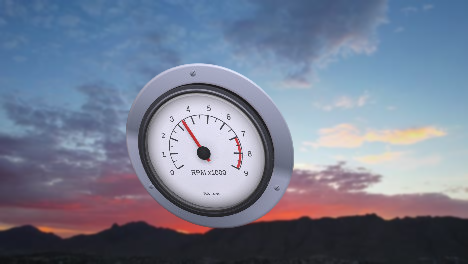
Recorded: 3500 (rpm)
